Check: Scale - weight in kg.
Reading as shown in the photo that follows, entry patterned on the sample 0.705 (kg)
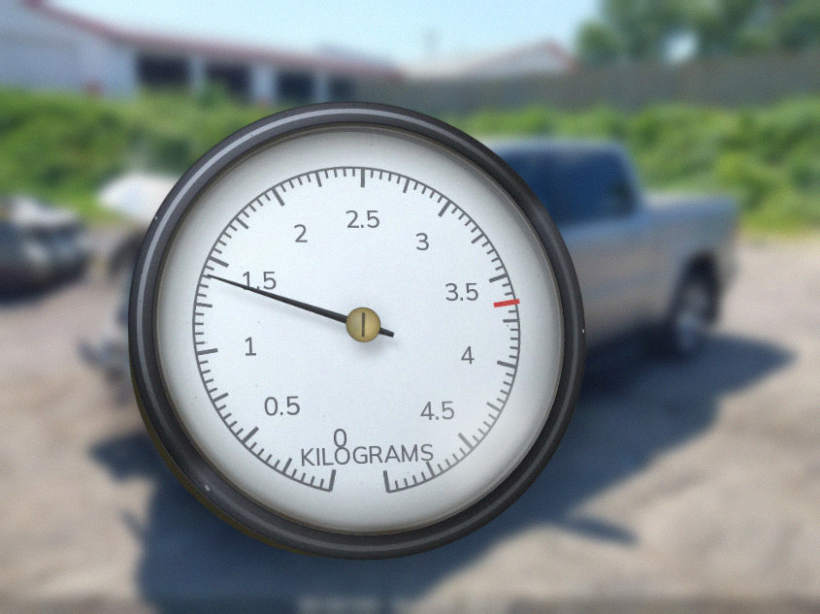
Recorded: 1.4 (kg)
